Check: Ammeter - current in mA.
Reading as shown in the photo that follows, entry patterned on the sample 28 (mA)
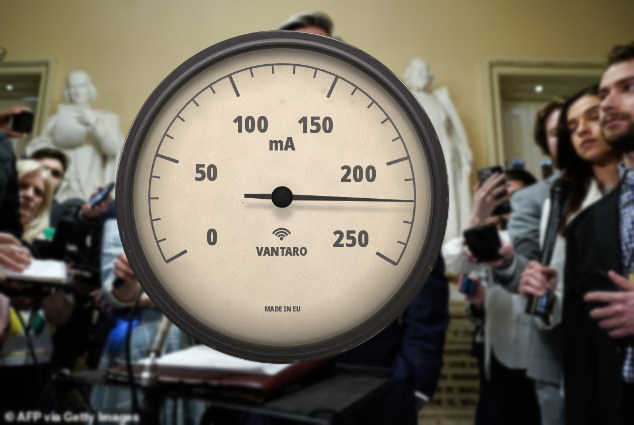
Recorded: 220 (mA)
